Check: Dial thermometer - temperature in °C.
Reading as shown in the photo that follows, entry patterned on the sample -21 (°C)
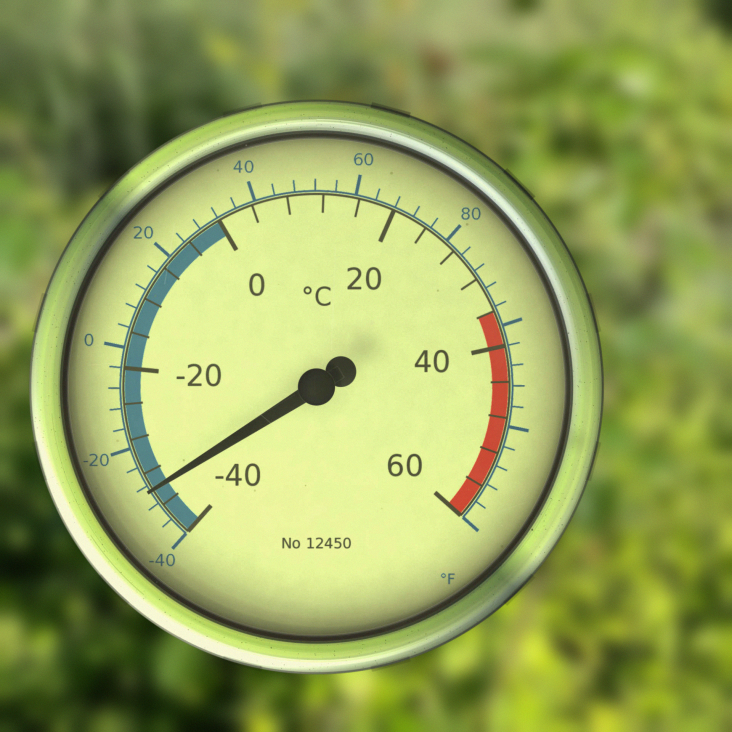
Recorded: -34 (°C)
